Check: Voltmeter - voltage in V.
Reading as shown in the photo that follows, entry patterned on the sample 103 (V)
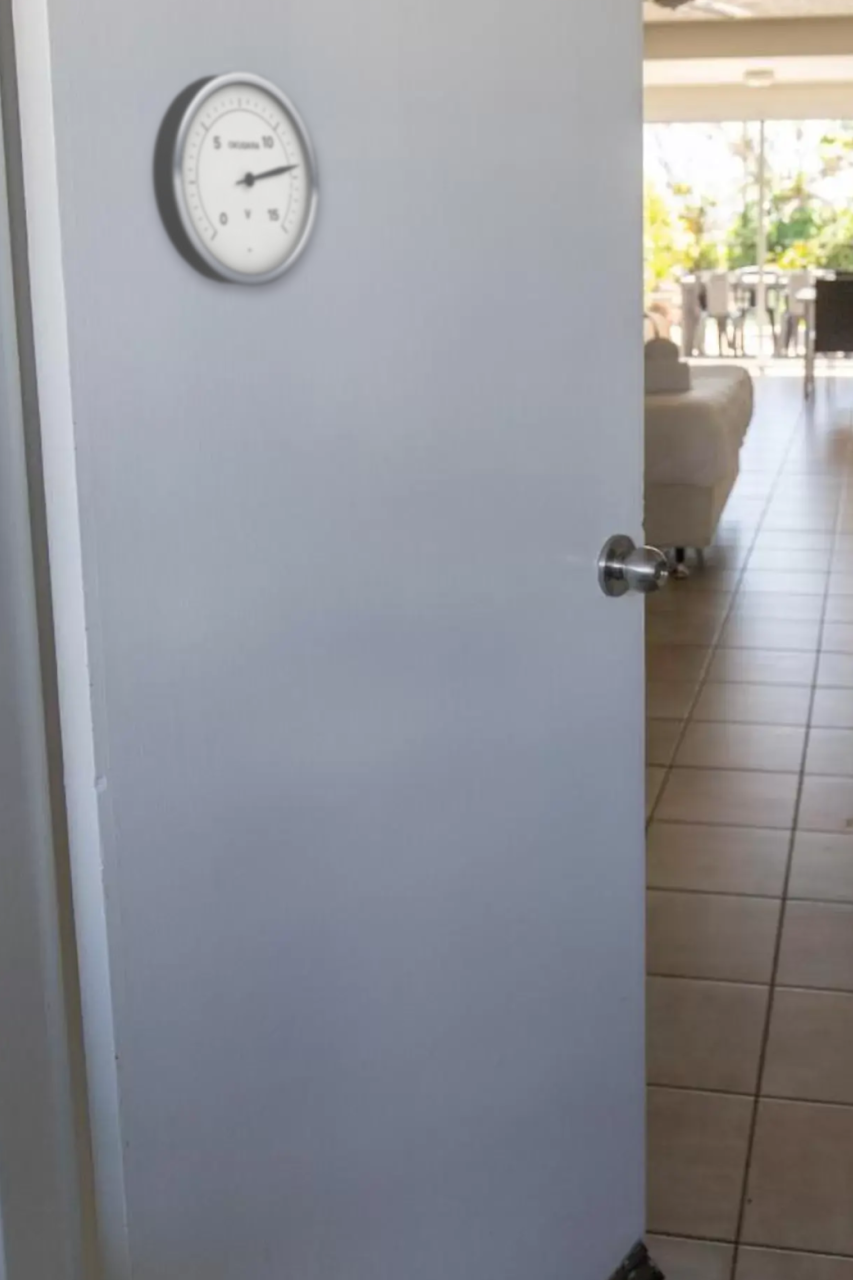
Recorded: 12 (V)
